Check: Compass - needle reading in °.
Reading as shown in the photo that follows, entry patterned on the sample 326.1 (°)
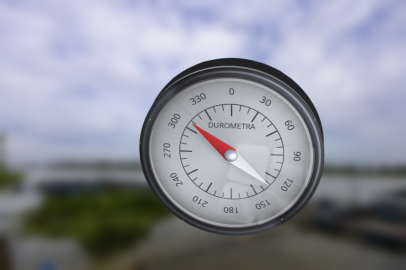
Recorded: 310 (°)
